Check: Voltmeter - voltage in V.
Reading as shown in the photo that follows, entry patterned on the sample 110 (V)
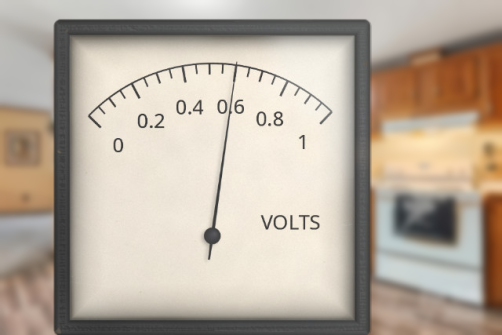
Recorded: 0.6 (V)
